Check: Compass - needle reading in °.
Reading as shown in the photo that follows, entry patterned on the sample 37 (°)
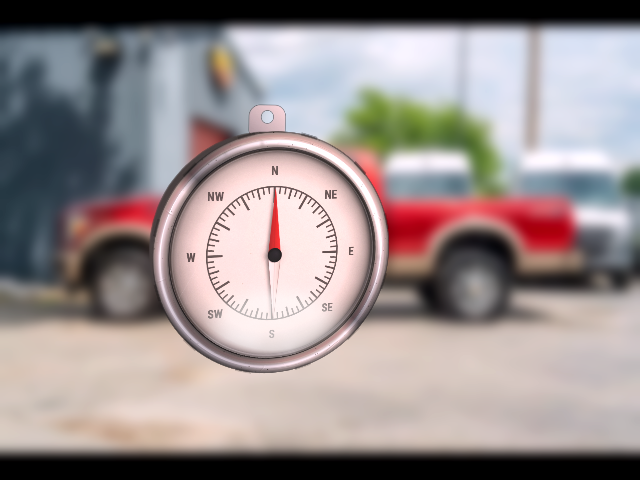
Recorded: 0 (°)
